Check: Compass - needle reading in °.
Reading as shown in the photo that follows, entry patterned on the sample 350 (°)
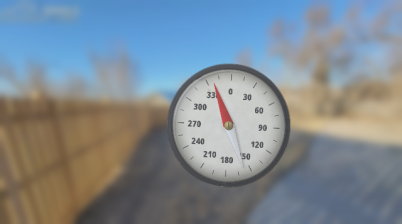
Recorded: 337.5 (°)
